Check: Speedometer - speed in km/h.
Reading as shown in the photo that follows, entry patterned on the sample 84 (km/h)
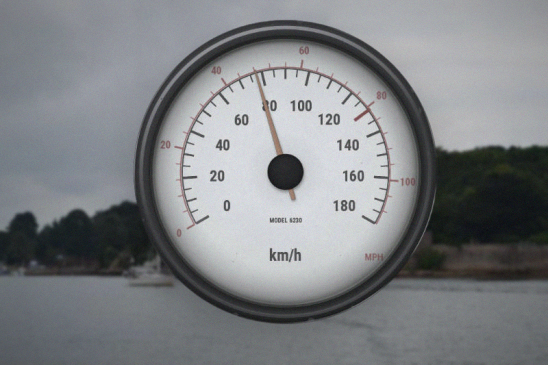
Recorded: 77.5 (km/h)
